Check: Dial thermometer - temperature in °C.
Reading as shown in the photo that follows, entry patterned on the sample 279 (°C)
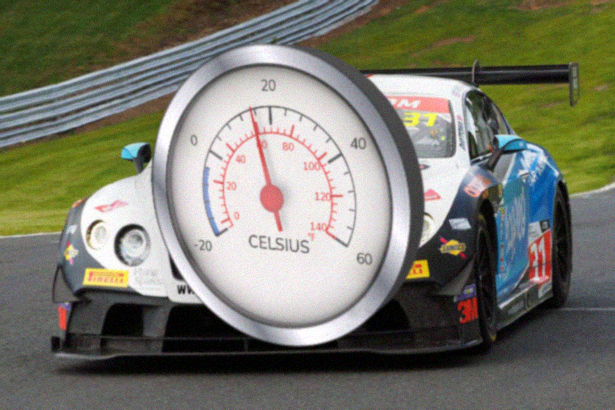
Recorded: 16 (°C)
